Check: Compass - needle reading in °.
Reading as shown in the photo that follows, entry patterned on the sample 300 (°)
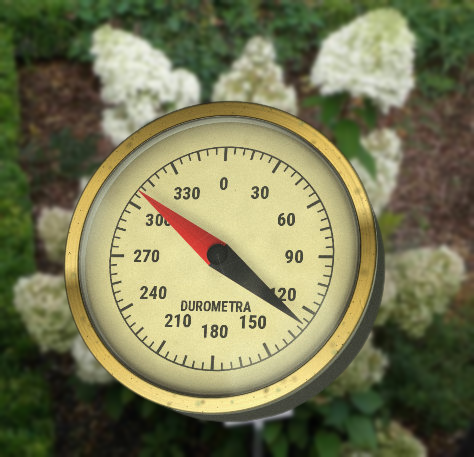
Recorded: 307.5 (°)
